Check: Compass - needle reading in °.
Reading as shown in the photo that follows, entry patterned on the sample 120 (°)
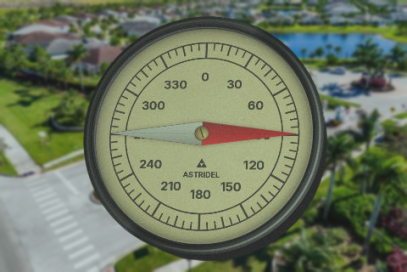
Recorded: 90 (°)
